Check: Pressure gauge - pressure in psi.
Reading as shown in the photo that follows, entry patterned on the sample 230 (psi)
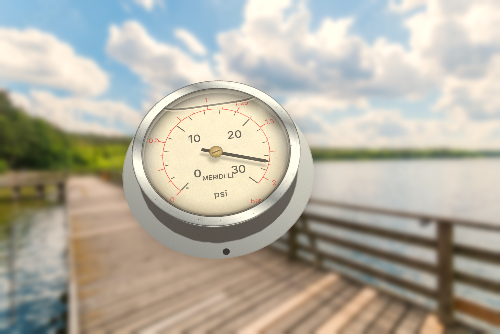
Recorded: 27 (psi)
